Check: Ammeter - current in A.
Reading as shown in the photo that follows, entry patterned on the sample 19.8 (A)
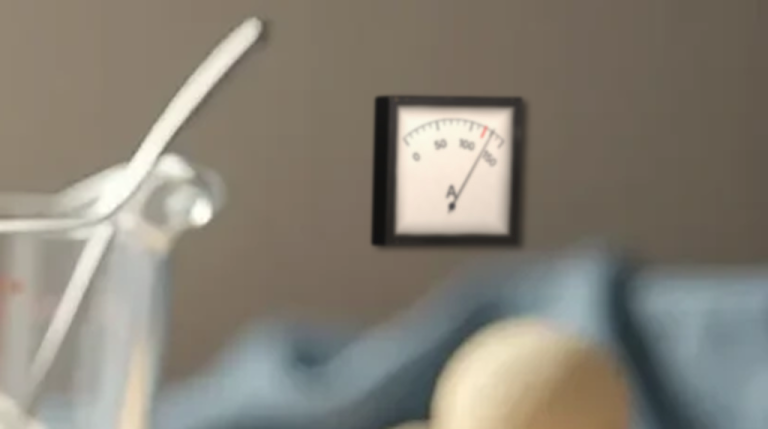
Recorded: 130 (A)
